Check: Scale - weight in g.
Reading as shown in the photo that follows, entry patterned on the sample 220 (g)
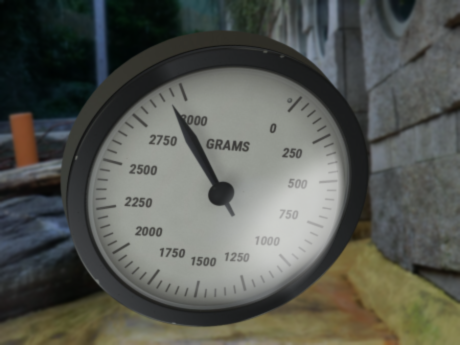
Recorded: 2925 (g)
